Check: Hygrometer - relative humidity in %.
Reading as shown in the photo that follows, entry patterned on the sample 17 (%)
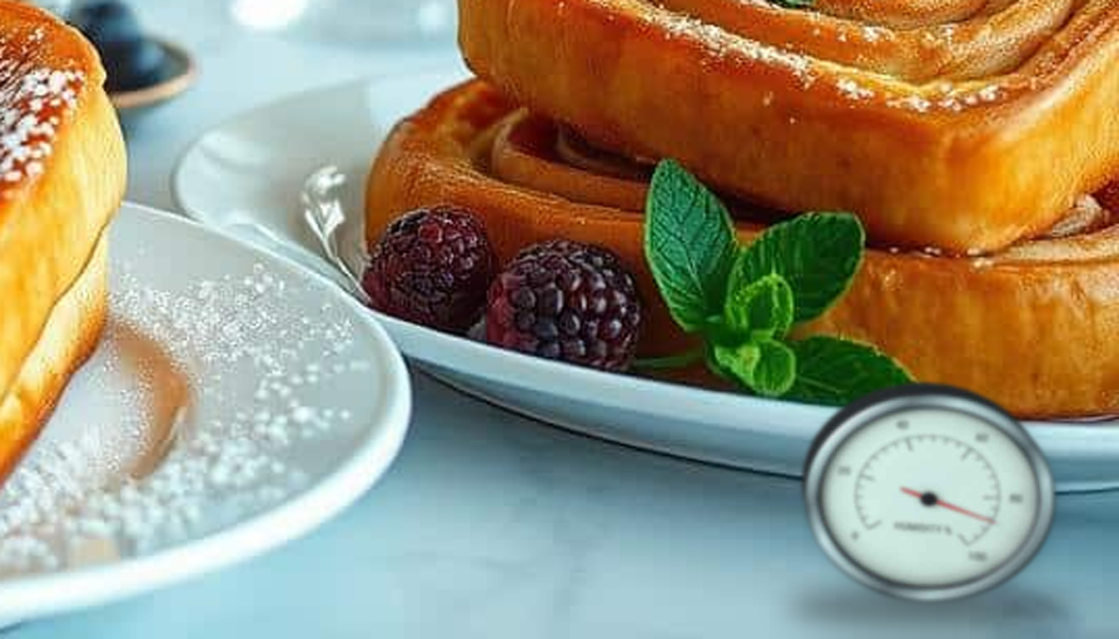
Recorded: 88 (%)
